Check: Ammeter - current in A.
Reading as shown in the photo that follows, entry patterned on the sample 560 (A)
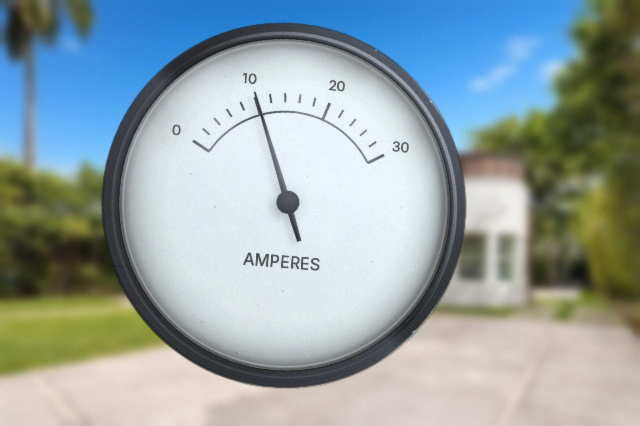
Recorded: 10 (A)
